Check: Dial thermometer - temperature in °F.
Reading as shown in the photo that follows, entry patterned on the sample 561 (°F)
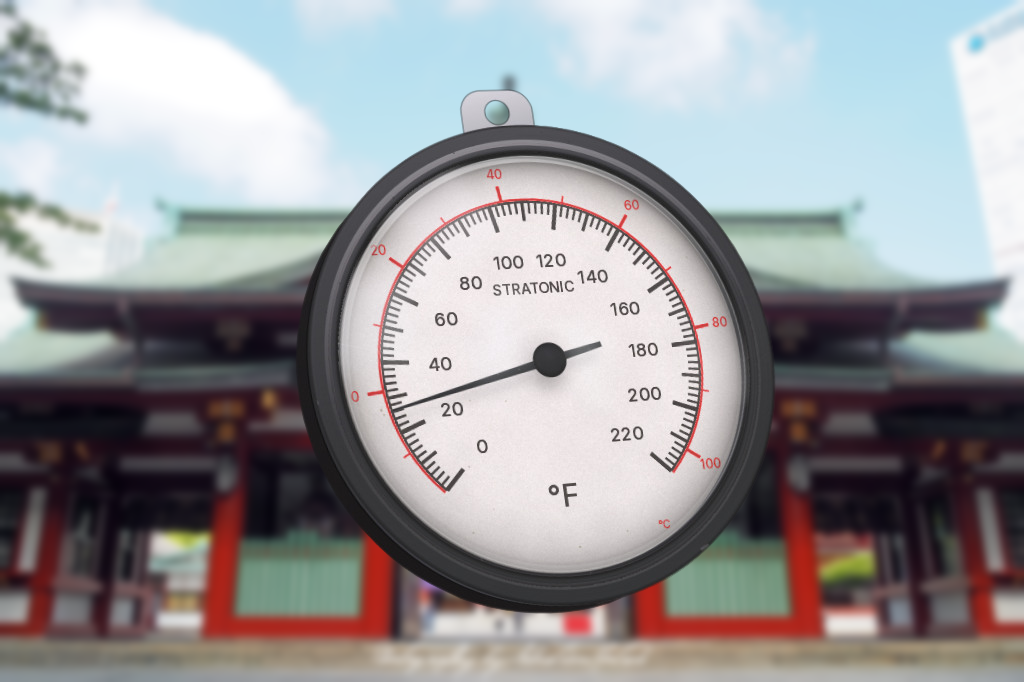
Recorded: 26 (°F)
